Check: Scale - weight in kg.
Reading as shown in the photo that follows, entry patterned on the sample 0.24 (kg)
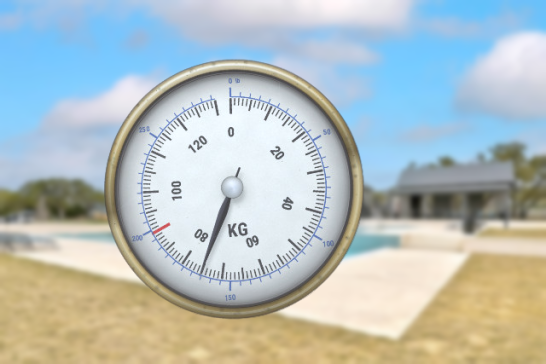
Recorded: 75 (kg)
